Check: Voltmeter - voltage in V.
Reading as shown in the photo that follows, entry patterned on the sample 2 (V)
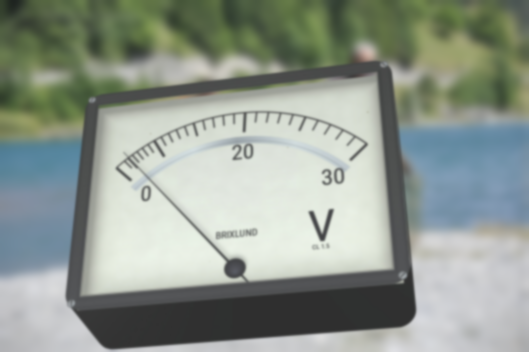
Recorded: 5 (V)
